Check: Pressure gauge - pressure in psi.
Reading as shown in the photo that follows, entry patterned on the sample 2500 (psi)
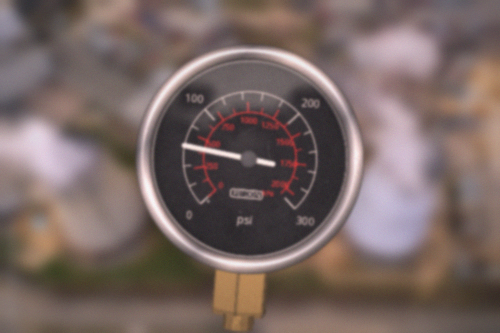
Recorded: 60 (psi)
